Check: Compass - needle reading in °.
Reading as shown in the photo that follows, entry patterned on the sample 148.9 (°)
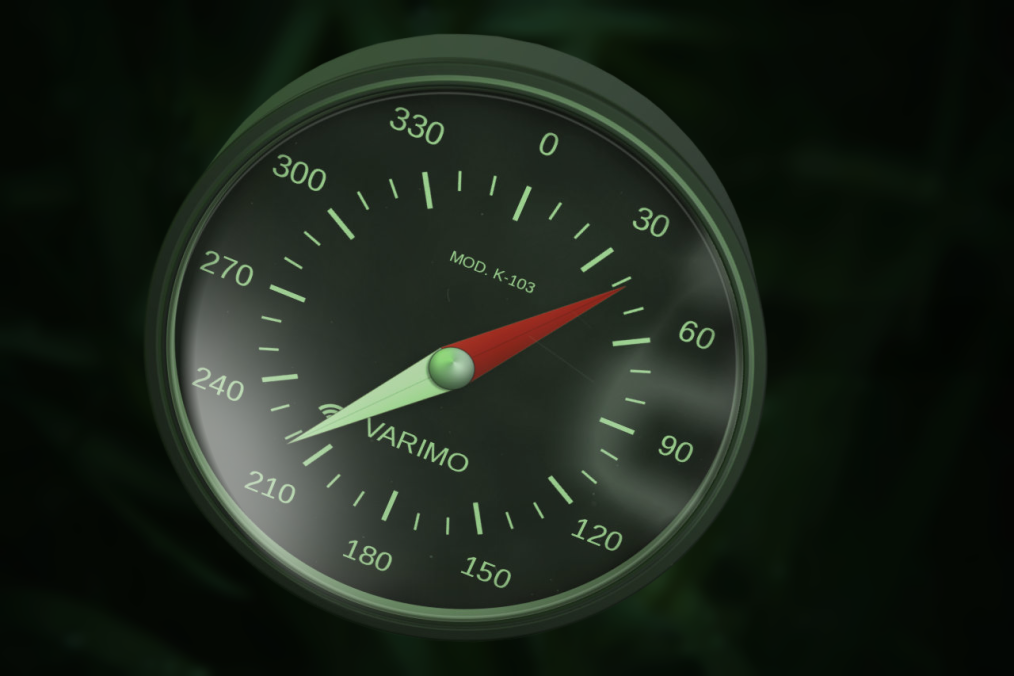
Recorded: 40 (°)
